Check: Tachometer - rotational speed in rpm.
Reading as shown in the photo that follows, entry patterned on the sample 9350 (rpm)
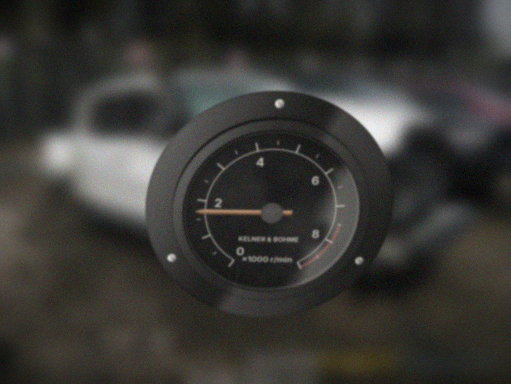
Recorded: 1750 (rpm)
